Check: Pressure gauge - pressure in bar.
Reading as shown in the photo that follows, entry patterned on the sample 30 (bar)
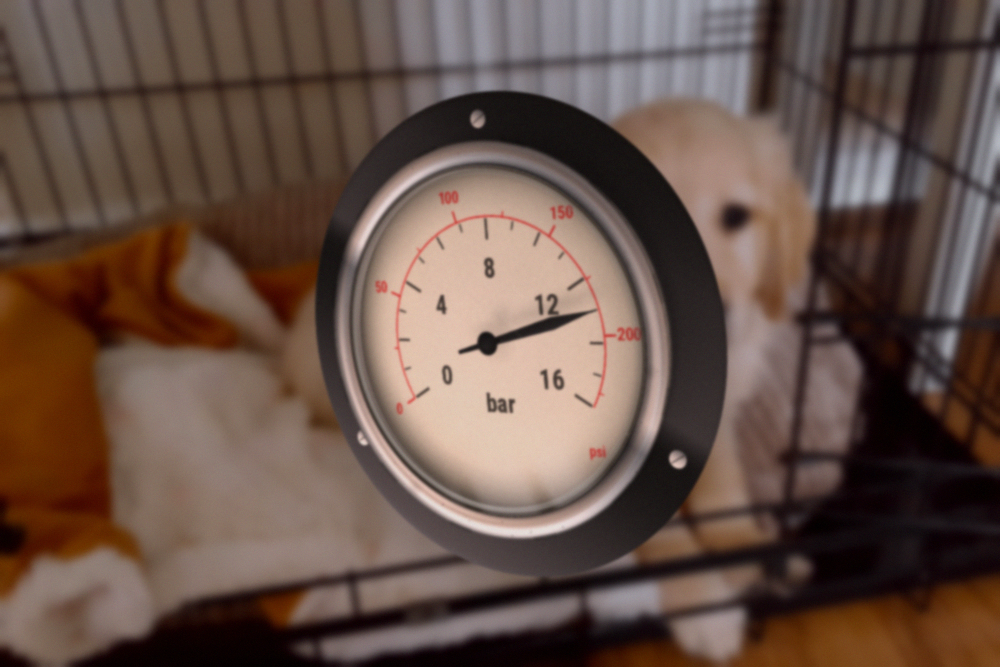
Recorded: 13 (bar)
